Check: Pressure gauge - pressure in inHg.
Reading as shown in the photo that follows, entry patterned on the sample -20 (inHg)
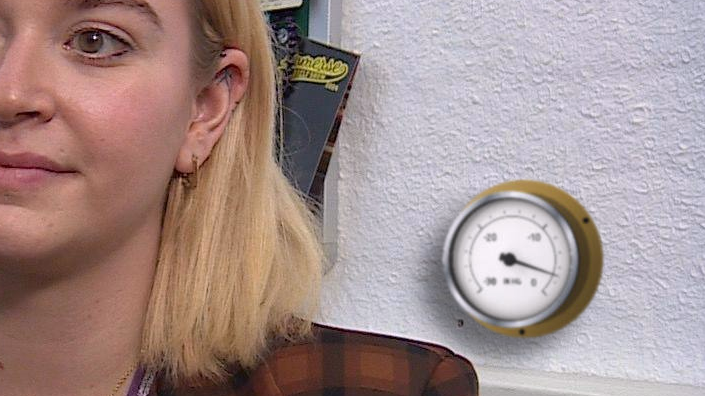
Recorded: -3 (inHg)
